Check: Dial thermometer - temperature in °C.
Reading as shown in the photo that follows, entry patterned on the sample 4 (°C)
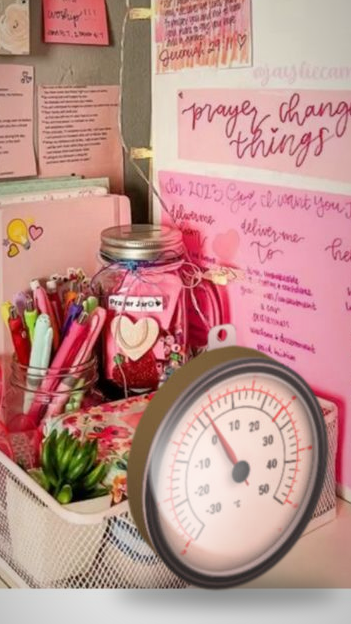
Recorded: 2 (°C)
